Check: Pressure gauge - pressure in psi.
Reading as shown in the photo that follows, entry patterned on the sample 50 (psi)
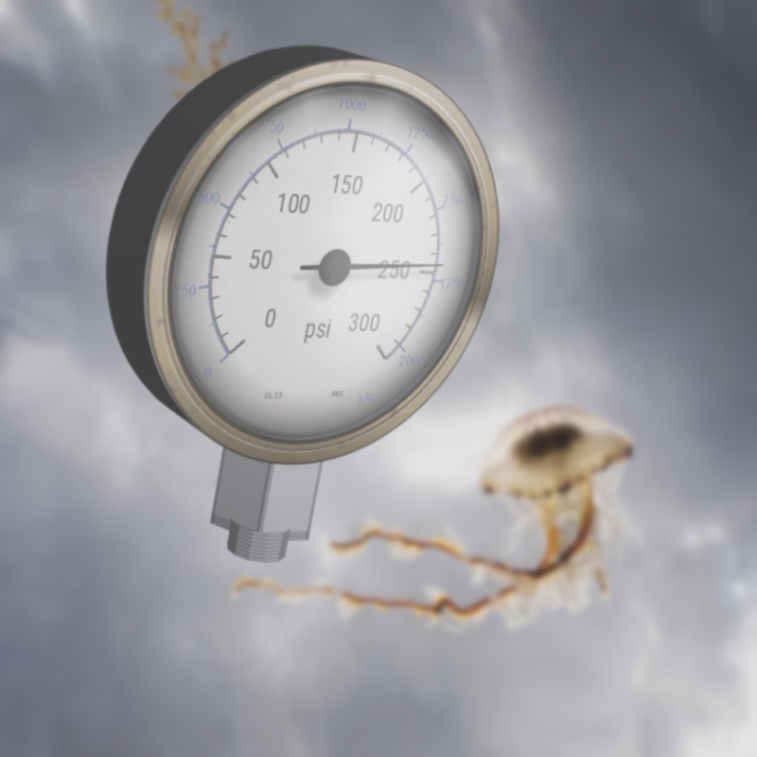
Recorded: 245 (psi)
